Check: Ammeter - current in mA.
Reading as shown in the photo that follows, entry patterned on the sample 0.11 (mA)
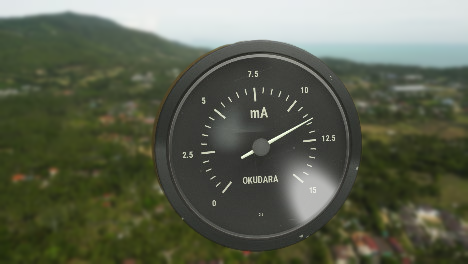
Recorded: 11.25 (mA)
